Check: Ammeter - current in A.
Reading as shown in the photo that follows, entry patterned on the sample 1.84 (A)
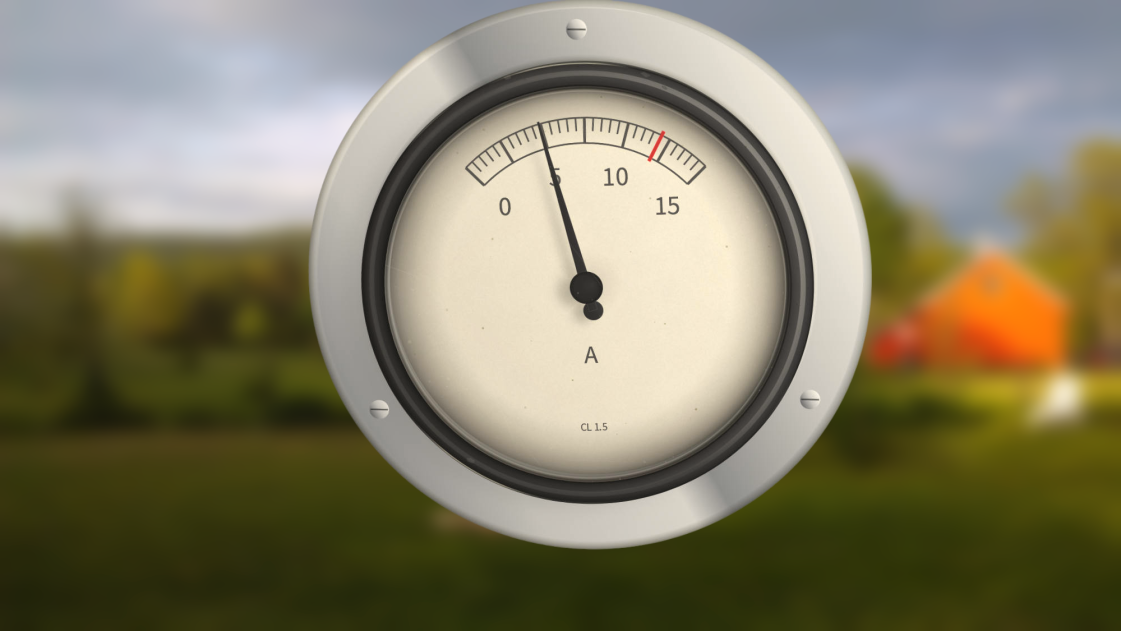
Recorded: 5 (A)
